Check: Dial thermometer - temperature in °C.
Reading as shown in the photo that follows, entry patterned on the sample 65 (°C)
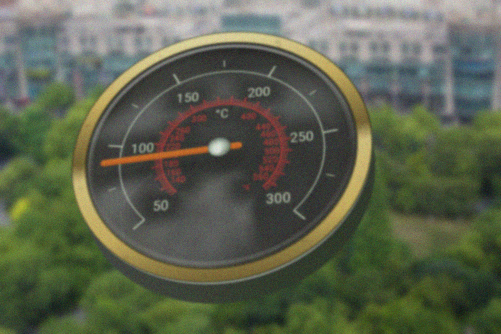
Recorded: 87.5 (°C)
